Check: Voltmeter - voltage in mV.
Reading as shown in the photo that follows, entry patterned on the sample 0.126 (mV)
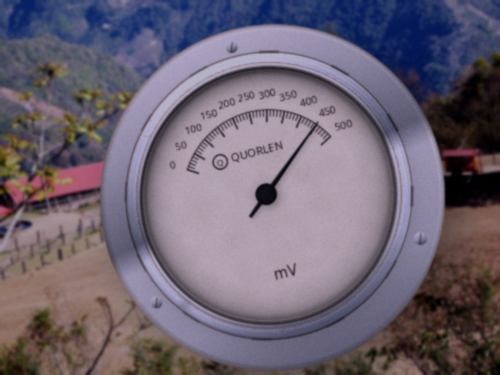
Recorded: 450 (mV)
